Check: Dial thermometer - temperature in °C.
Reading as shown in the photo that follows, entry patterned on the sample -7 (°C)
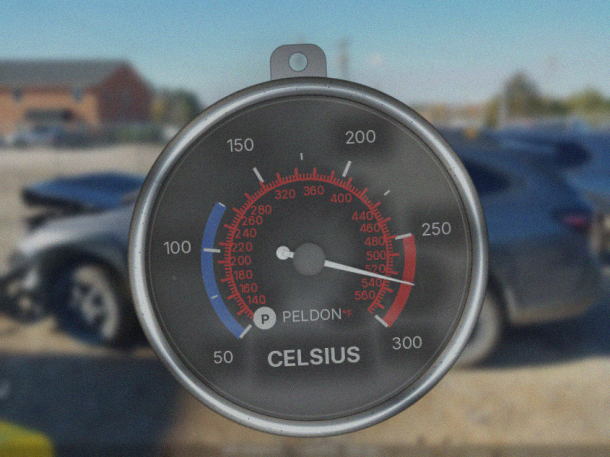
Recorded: 275 (°C)
